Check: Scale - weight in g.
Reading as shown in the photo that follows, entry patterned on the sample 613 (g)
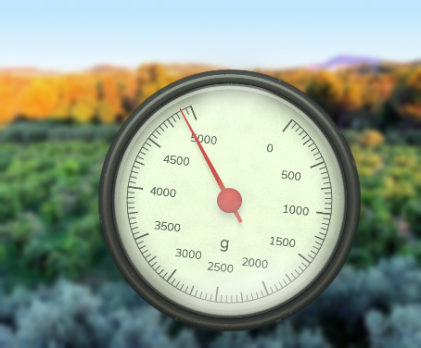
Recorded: 4900 (g)
